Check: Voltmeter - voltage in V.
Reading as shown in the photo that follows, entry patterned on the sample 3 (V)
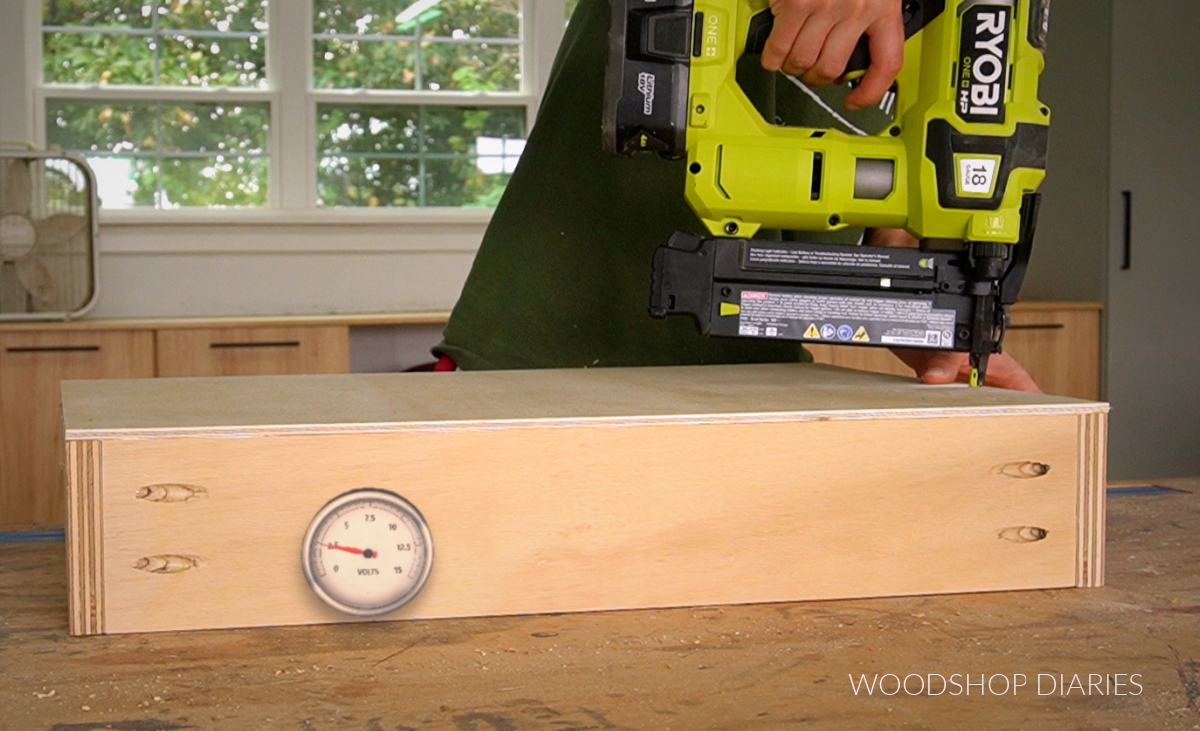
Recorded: 2.5 (V)
